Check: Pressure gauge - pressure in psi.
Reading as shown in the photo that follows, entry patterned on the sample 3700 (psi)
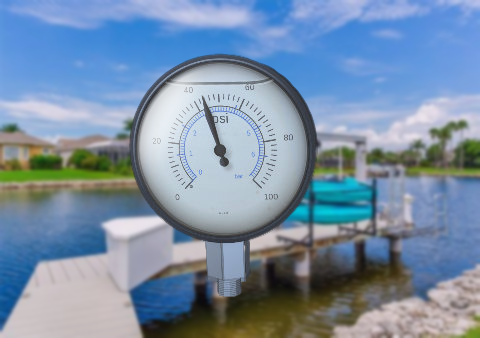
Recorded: 44 (psi)
